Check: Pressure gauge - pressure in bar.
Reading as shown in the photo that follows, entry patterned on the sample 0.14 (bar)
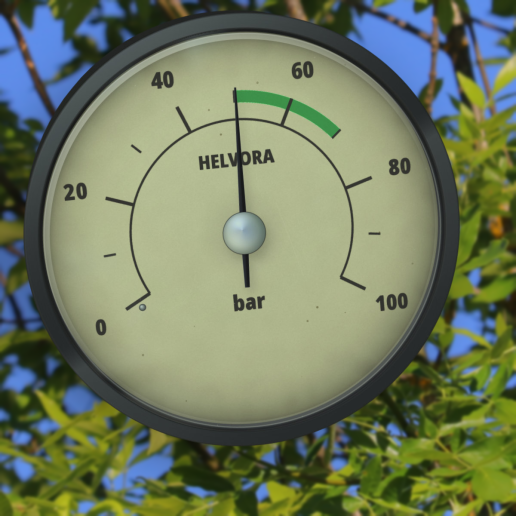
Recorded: 50 (bar)
